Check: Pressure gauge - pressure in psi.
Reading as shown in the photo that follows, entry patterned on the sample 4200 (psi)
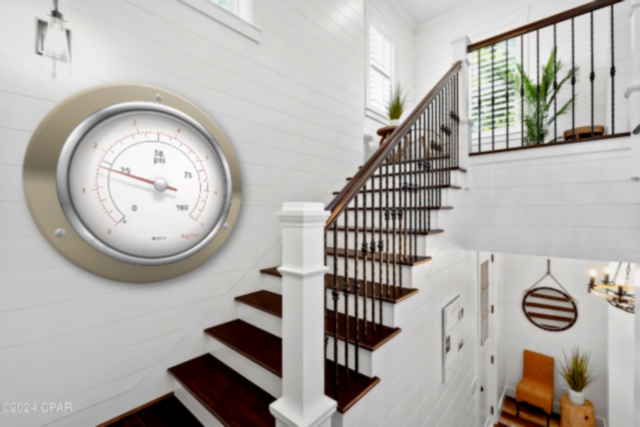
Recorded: 22.5 (psi)
